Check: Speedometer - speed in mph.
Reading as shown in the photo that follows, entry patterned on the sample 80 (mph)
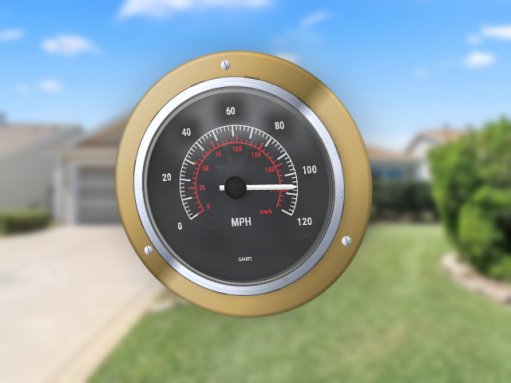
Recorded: 106 (mph)
